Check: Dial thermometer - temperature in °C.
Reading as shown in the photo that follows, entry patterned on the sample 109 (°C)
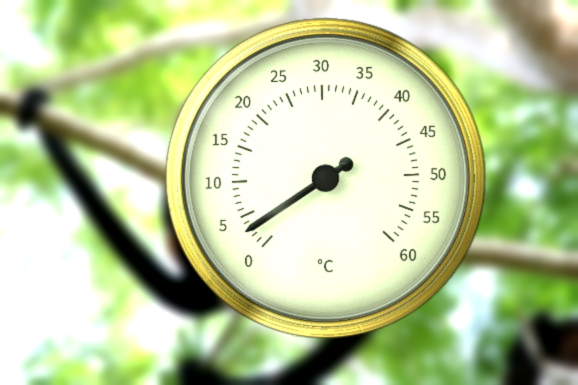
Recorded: 3 (°C)
